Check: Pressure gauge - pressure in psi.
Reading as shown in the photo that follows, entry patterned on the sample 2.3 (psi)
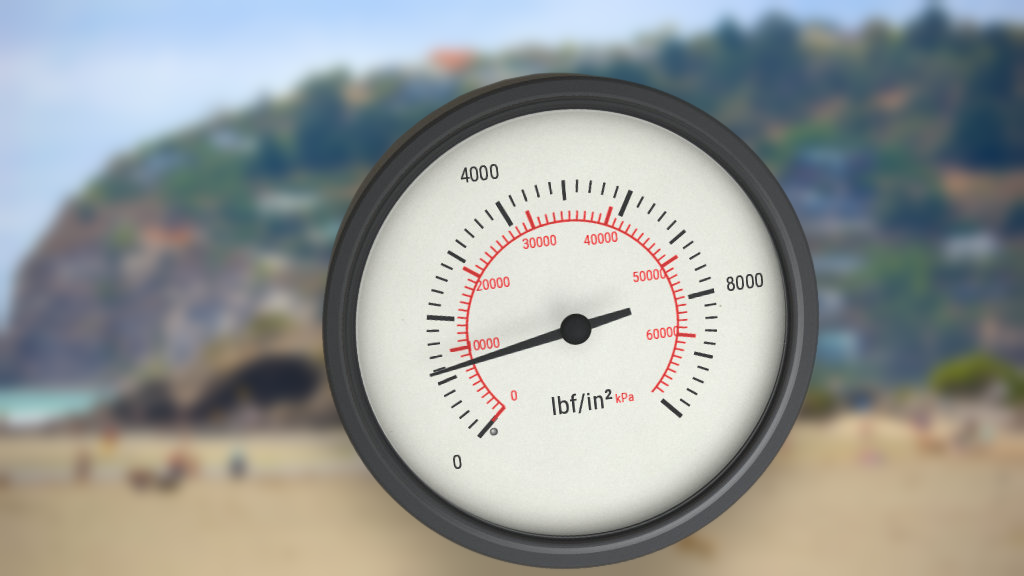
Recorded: 1200 (psi)
